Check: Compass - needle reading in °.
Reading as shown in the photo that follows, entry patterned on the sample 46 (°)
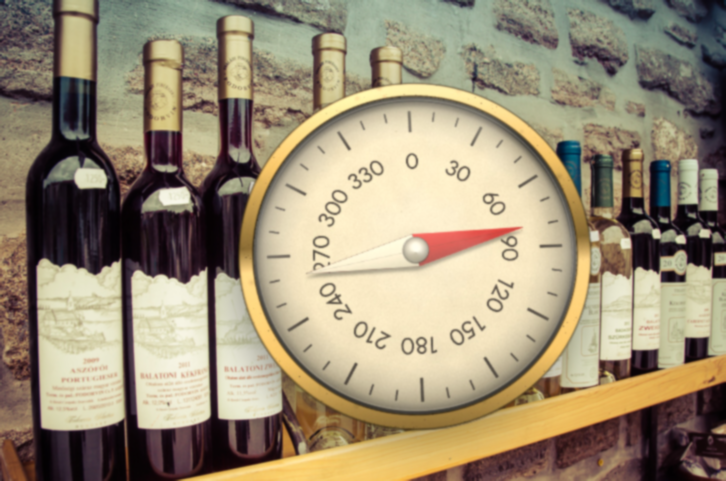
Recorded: 80 (°)
